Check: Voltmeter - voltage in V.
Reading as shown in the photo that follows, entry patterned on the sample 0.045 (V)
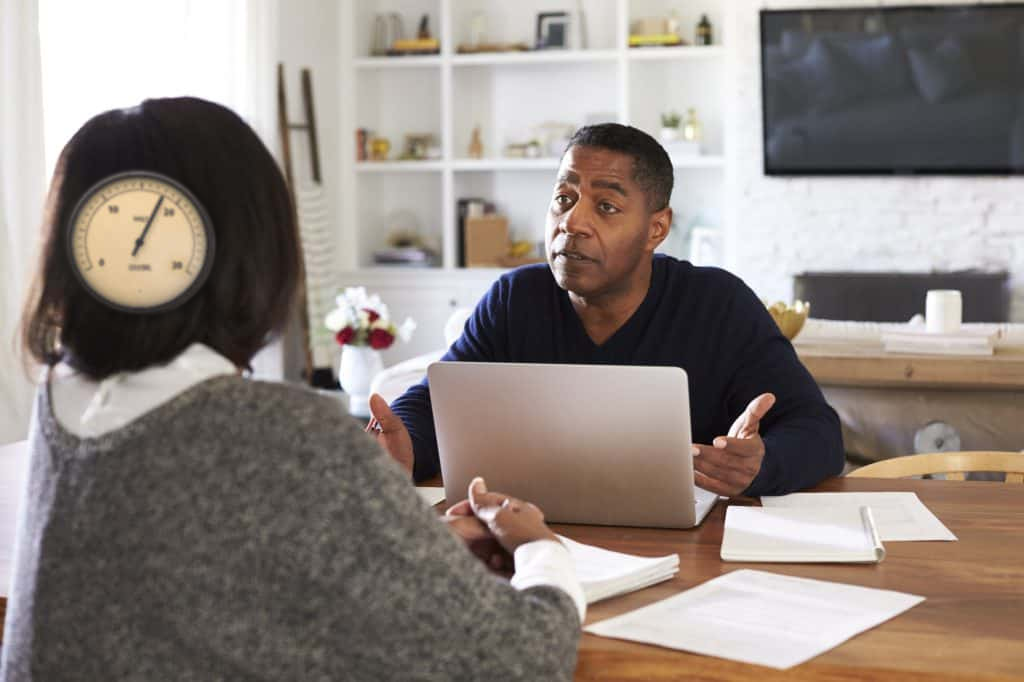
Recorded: 18 (V)
